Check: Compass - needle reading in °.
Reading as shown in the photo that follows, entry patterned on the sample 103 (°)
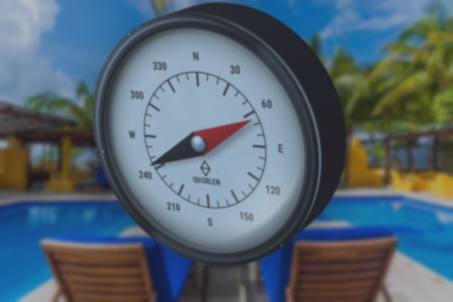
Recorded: 65 (°)
